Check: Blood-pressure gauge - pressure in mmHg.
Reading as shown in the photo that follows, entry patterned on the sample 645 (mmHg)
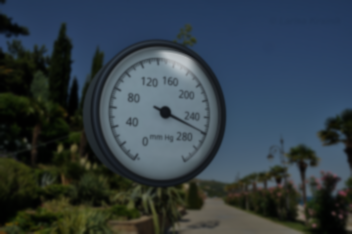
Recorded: 260 (mmHg)
